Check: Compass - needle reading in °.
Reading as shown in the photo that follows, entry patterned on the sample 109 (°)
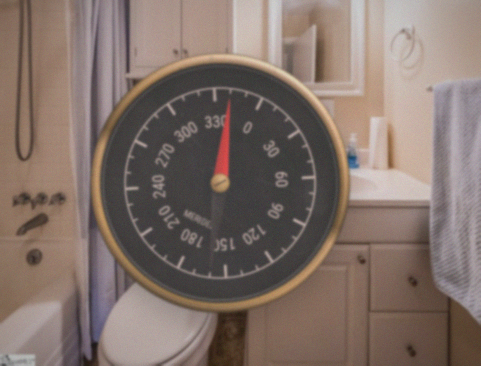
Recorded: 340 (°)
